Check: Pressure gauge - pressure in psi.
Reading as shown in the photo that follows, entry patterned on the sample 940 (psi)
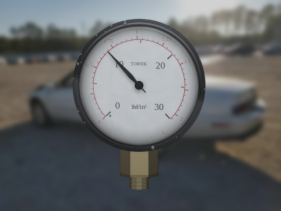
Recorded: 10 (psi)
